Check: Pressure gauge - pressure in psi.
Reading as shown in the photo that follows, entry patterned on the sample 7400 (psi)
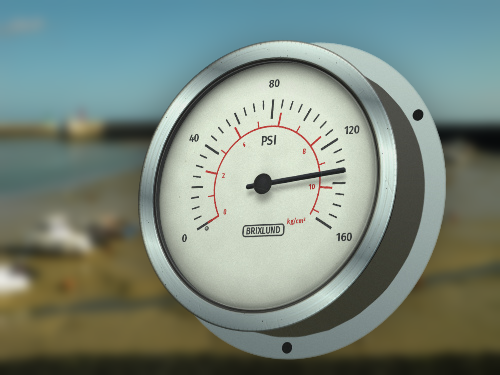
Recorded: 135 (psi)
